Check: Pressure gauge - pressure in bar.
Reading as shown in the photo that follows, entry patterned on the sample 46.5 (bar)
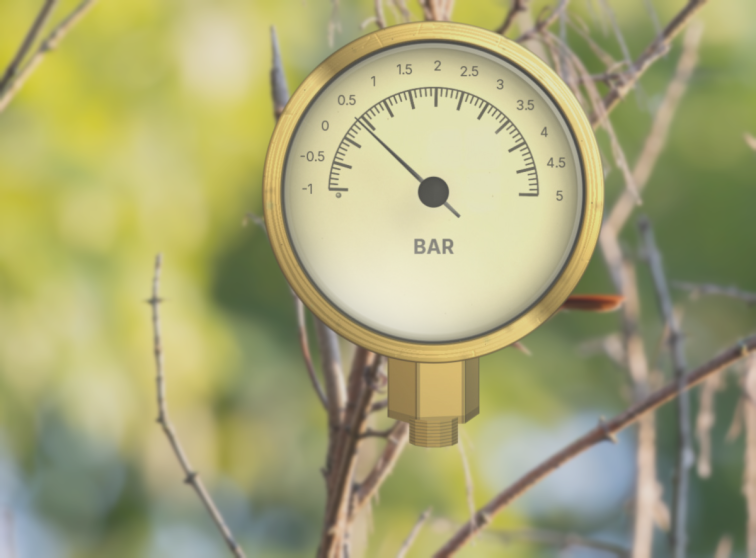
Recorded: 0.4 (bar)
